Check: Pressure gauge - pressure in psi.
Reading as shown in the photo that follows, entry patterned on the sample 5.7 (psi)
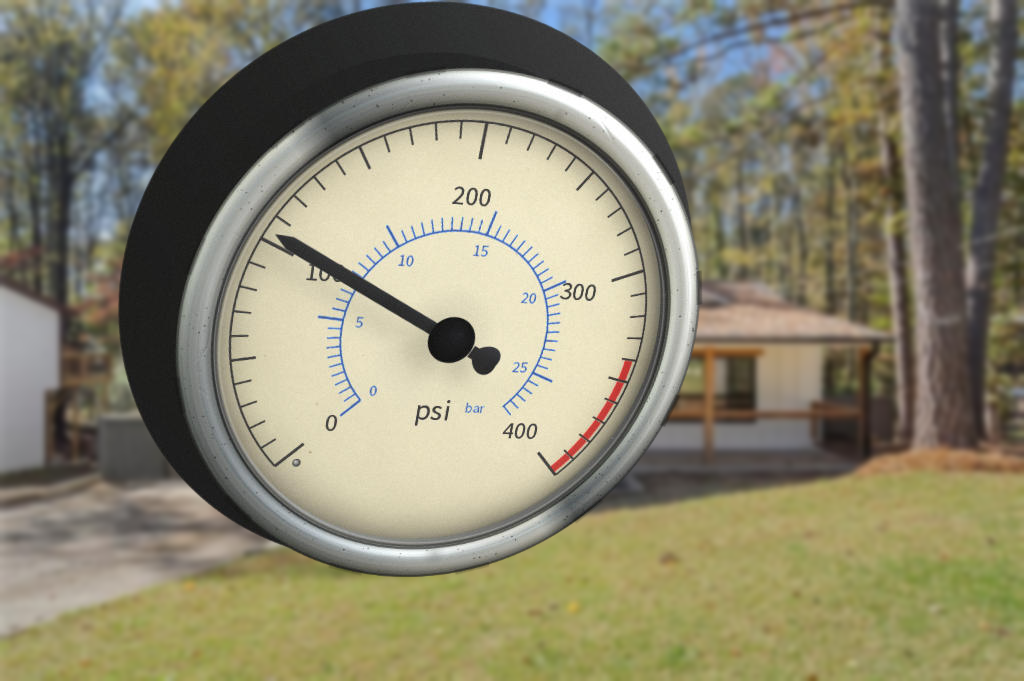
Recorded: 105 (psi)
